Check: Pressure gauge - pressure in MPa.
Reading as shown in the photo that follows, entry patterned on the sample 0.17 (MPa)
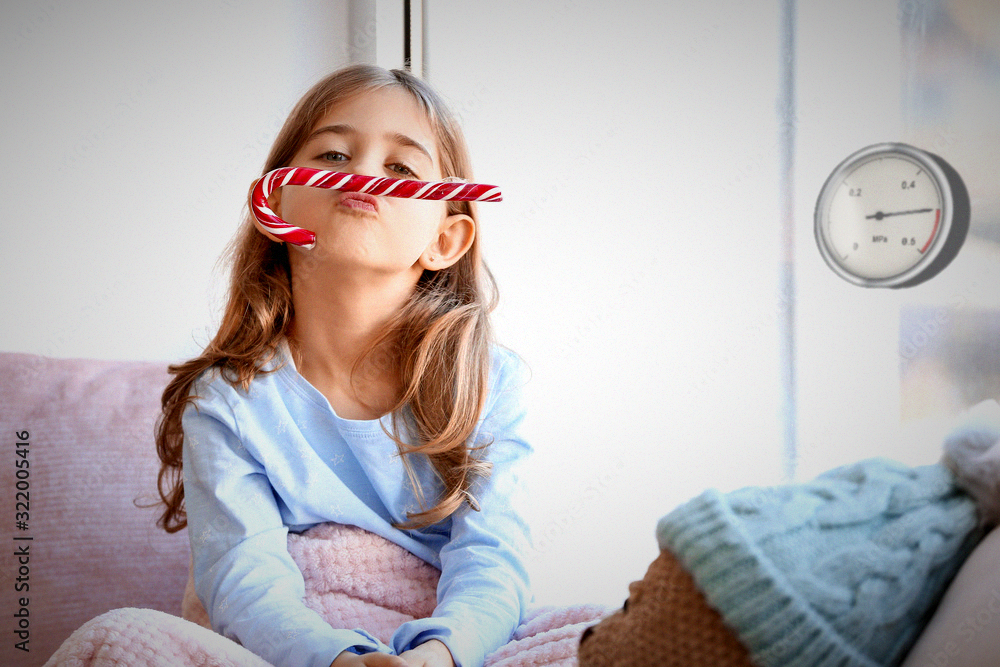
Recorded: 0.5 (MPa)
